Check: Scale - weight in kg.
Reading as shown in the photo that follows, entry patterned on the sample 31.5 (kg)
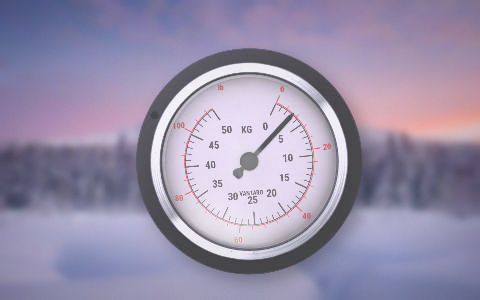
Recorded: 3 (kg)
